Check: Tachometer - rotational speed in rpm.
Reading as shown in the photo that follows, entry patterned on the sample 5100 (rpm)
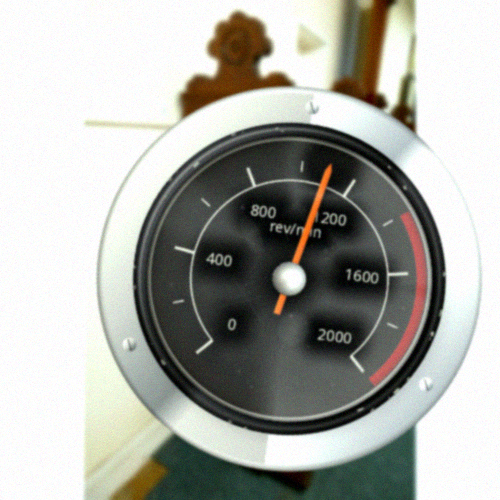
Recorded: 1100 (rpm)
